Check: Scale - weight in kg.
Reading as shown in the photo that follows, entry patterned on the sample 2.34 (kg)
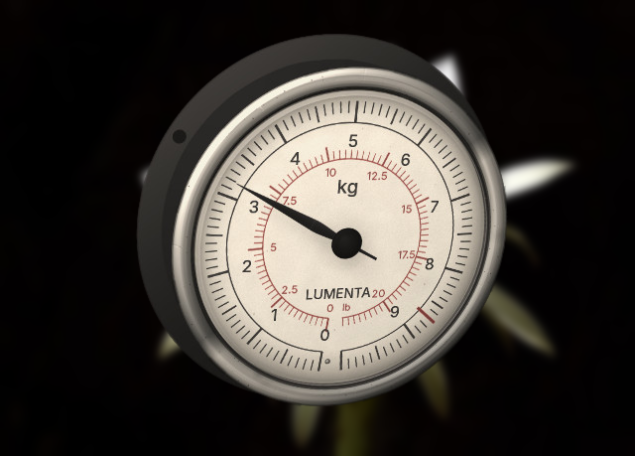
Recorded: 3.2 (kg)
